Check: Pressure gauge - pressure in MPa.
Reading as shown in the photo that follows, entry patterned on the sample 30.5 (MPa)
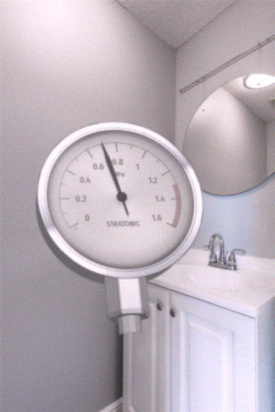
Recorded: 0.7 (MPa)
